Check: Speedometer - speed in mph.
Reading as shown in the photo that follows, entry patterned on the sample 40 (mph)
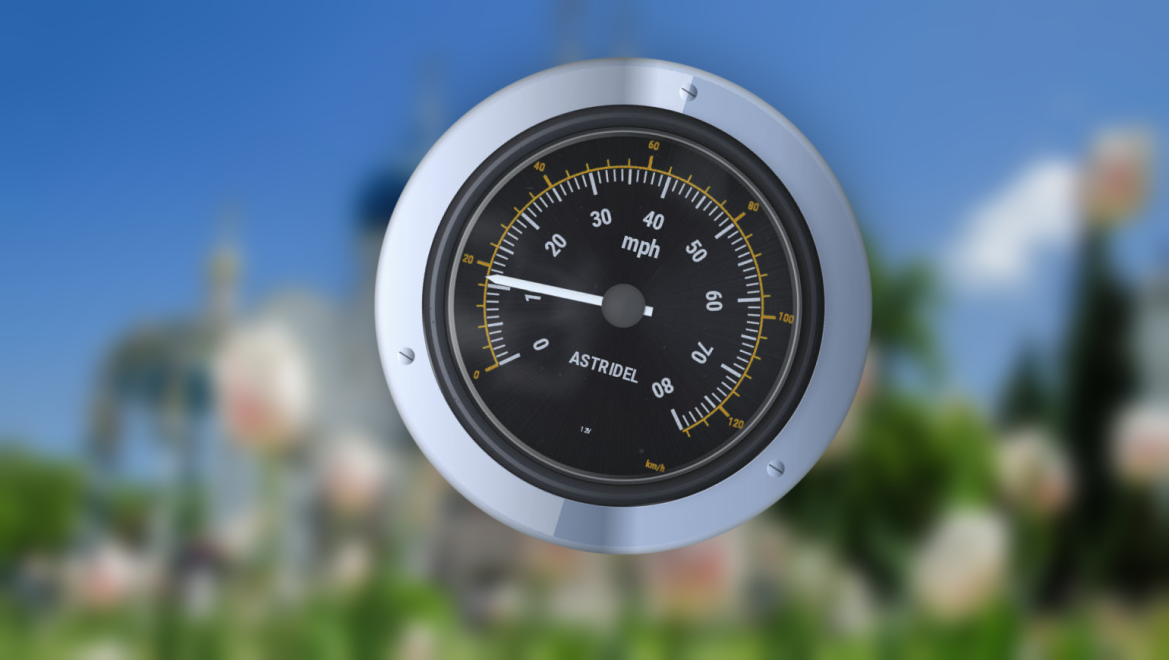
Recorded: 11 (mph)
